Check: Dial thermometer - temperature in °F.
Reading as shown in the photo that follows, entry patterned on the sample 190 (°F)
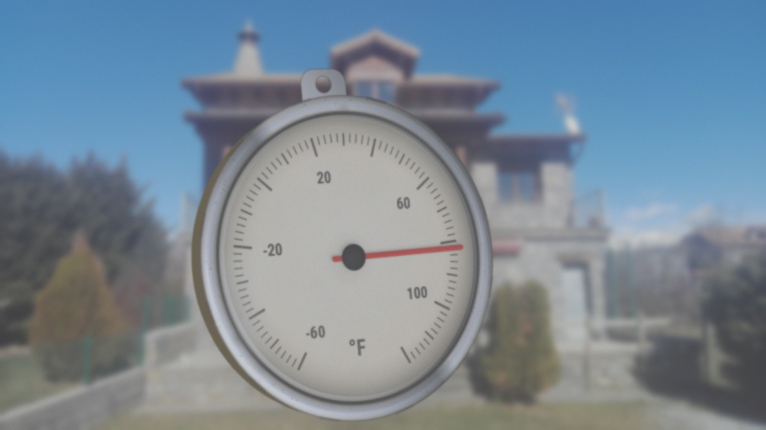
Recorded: 82 (°F)
